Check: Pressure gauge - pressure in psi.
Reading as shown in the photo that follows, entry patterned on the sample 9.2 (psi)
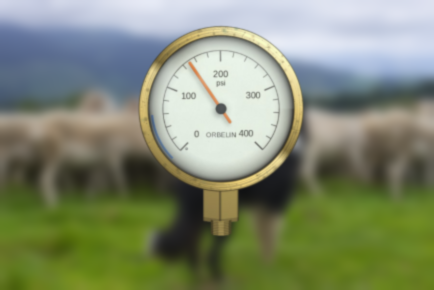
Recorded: 150 (psi)
